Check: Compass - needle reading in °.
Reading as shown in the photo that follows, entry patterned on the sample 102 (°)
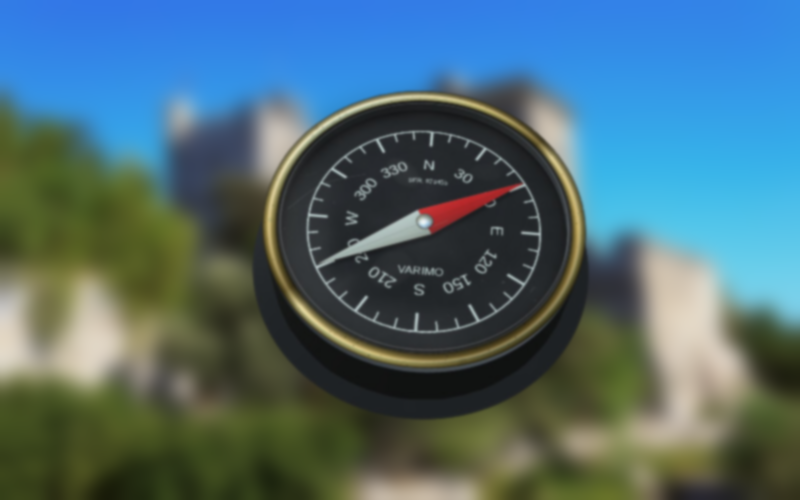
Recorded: 60 (°)
